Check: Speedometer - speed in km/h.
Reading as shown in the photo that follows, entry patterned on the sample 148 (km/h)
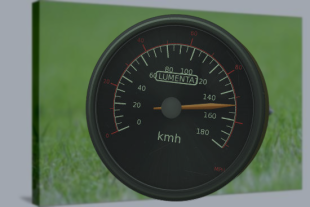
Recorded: 150 (km/h)
